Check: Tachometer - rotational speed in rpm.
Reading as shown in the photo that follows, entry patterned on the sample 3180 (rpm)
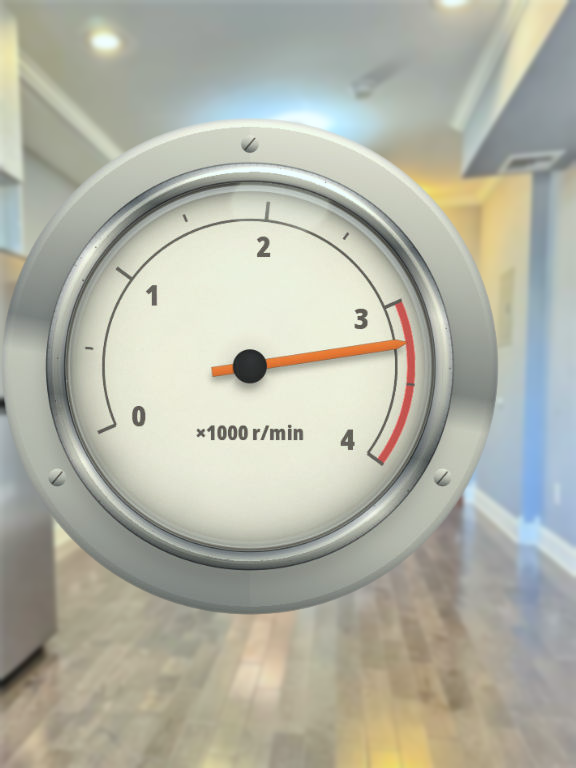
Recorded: 3250 (rpm)
